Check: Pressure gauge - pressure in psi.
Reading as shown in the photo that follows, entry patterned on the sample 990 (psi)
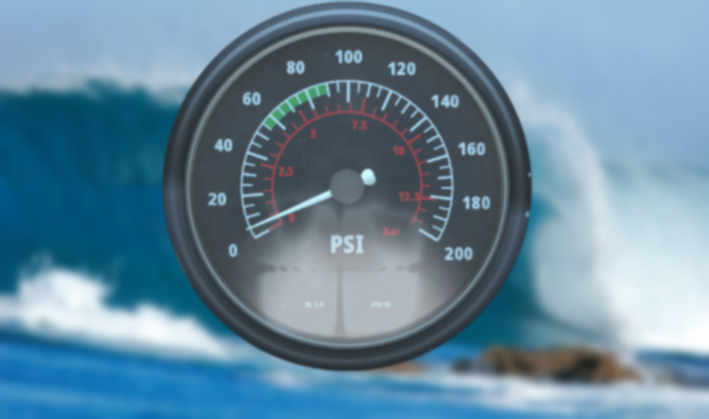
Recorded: 5 (psi)
